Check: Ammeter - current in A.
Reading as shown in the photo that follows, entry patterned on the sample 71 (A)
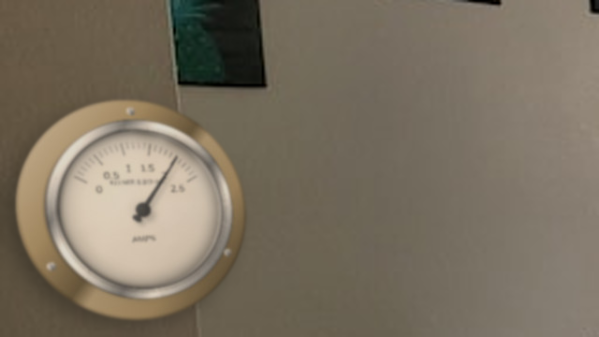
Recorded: 2 (A)
